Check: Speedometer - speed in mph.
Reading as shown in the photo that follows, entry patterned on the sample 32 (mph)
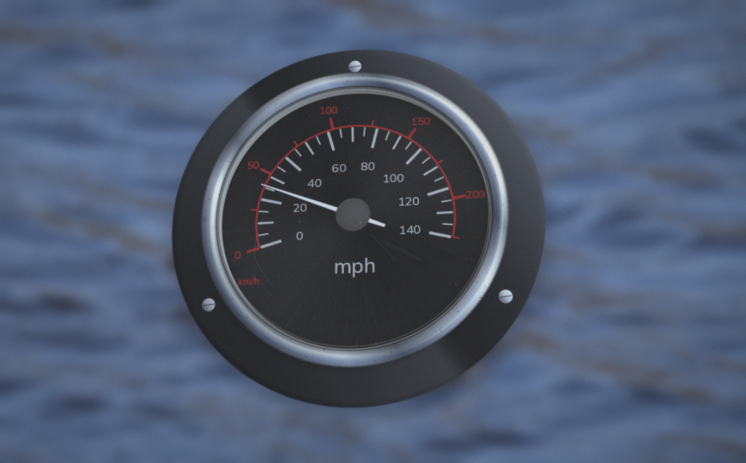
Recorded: 25 (mph)
